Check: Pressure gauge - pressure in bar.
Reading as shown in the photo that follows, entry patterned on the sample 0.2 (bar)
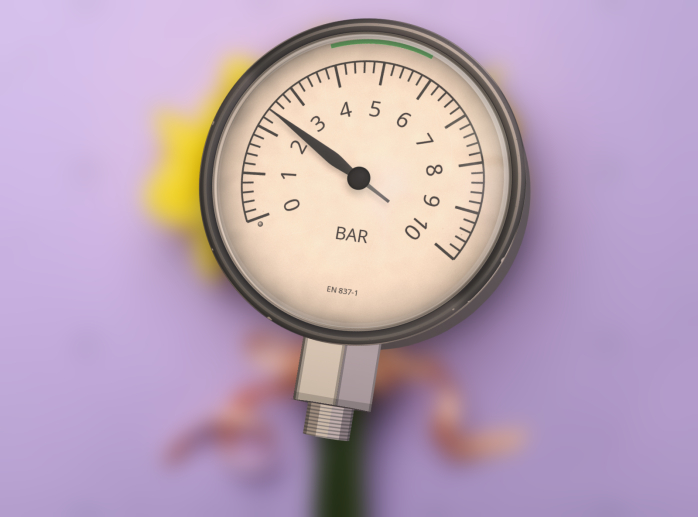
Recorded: 2.4 (bar)
